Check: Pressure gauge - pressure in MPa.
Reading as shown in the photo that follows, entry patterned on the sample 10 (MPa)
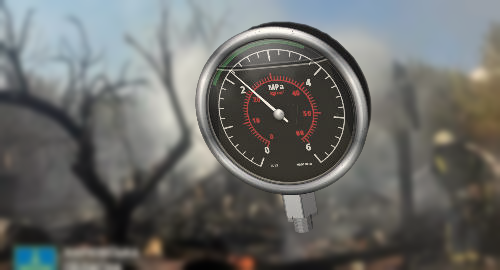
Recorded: 2.2 (MPa)
